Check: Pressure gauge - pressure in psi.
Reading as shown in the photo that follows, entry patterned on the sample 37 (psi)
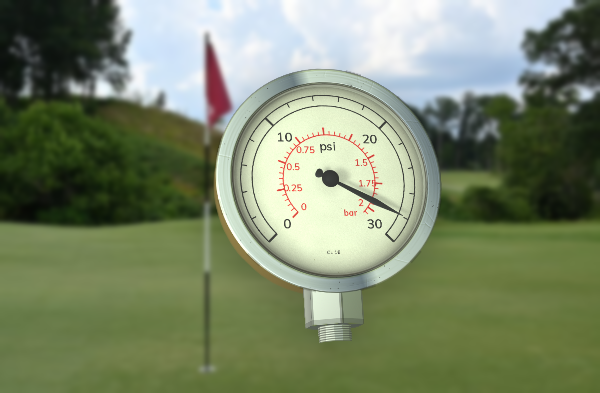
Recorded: 28 (psi)
